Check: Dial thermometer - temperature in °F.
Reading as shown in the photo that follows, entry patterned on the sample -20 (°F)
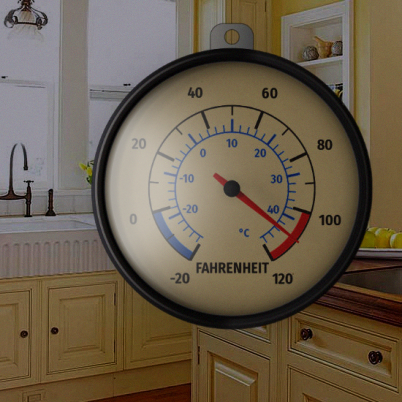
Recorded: 110 (°F)
